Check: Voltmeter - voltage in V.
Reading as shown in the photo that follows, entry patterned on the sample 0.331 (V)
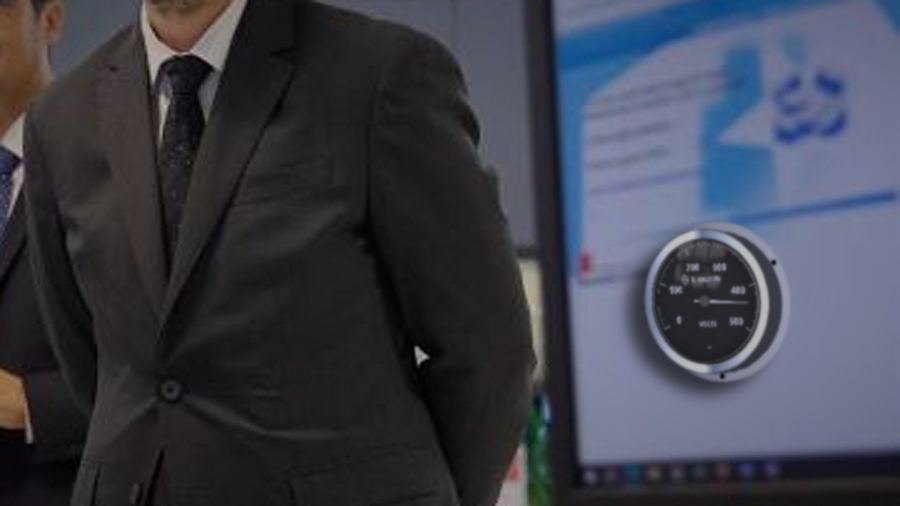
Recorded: 440 (V)
